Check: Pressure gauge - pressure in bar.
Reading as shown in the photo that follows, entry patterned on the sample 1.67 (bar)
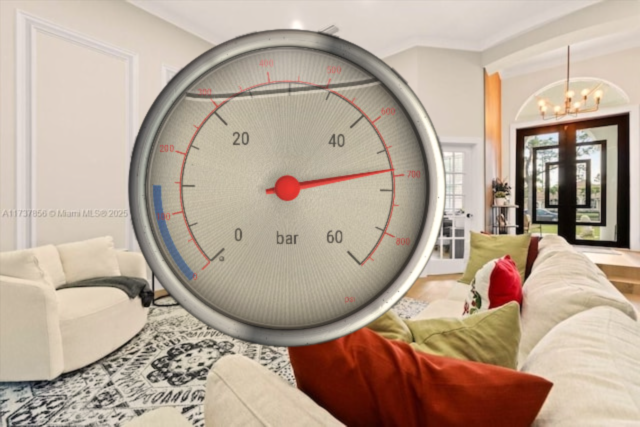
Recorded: 47.5 (bar)
